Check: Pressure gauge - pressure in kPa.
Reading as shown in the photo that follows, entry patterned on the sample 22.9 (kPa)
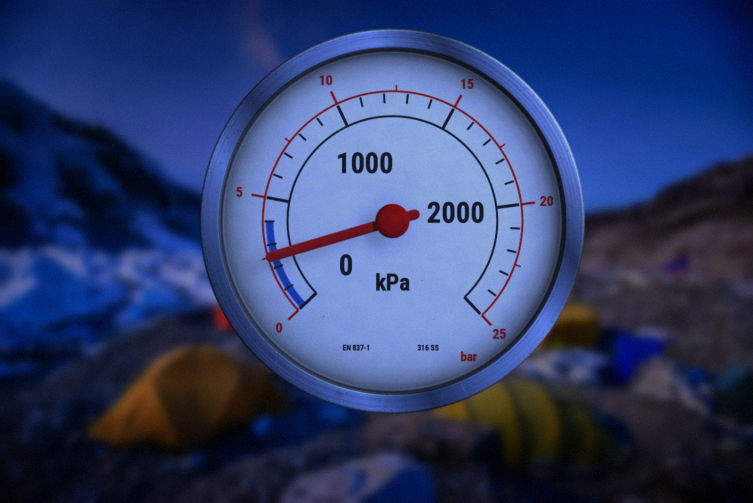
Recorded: 250 (kPa)
